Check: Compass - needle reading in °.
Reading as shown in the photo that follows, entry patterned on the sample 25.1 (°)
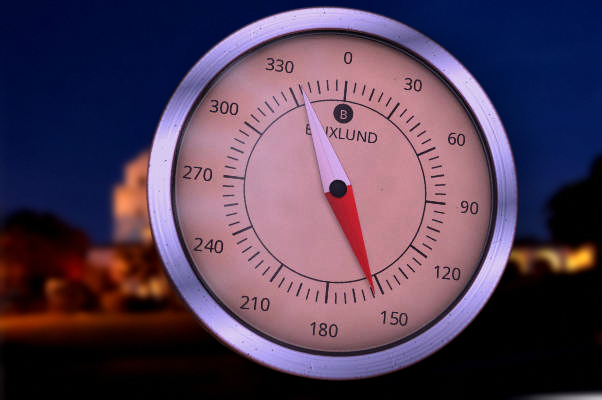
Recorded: 155 (°)
